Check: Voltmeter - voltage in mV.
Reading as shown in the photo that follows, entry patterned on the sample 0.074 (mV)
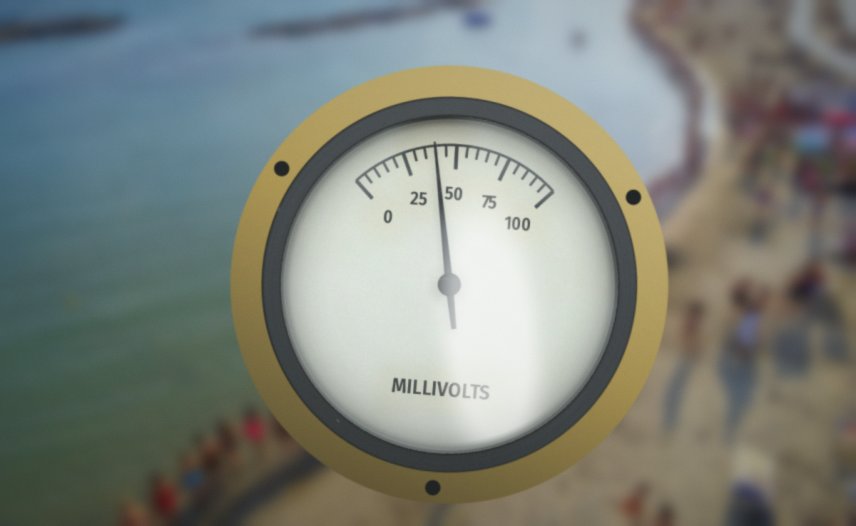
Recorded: 40 (mV)
